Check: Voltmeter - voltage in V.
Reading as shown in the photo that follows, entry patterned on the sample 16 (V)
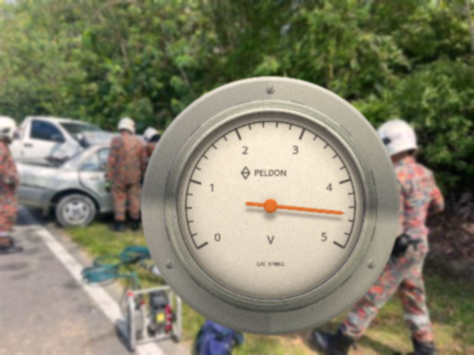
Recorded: 4.5 (V)
